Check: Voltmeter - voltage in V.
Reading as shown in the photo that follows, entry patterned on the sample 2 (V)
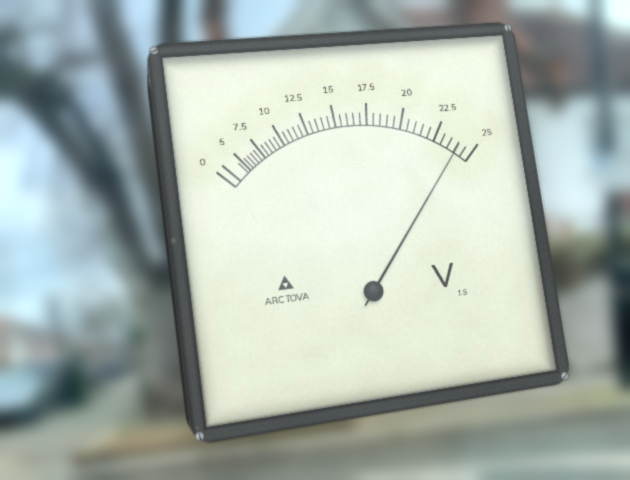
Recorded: 24 (V)
